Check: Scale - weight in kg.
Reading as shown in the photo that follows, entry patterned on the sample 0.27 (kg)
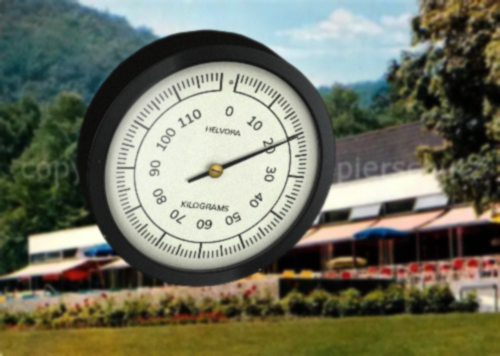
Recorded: 20 (kg)
